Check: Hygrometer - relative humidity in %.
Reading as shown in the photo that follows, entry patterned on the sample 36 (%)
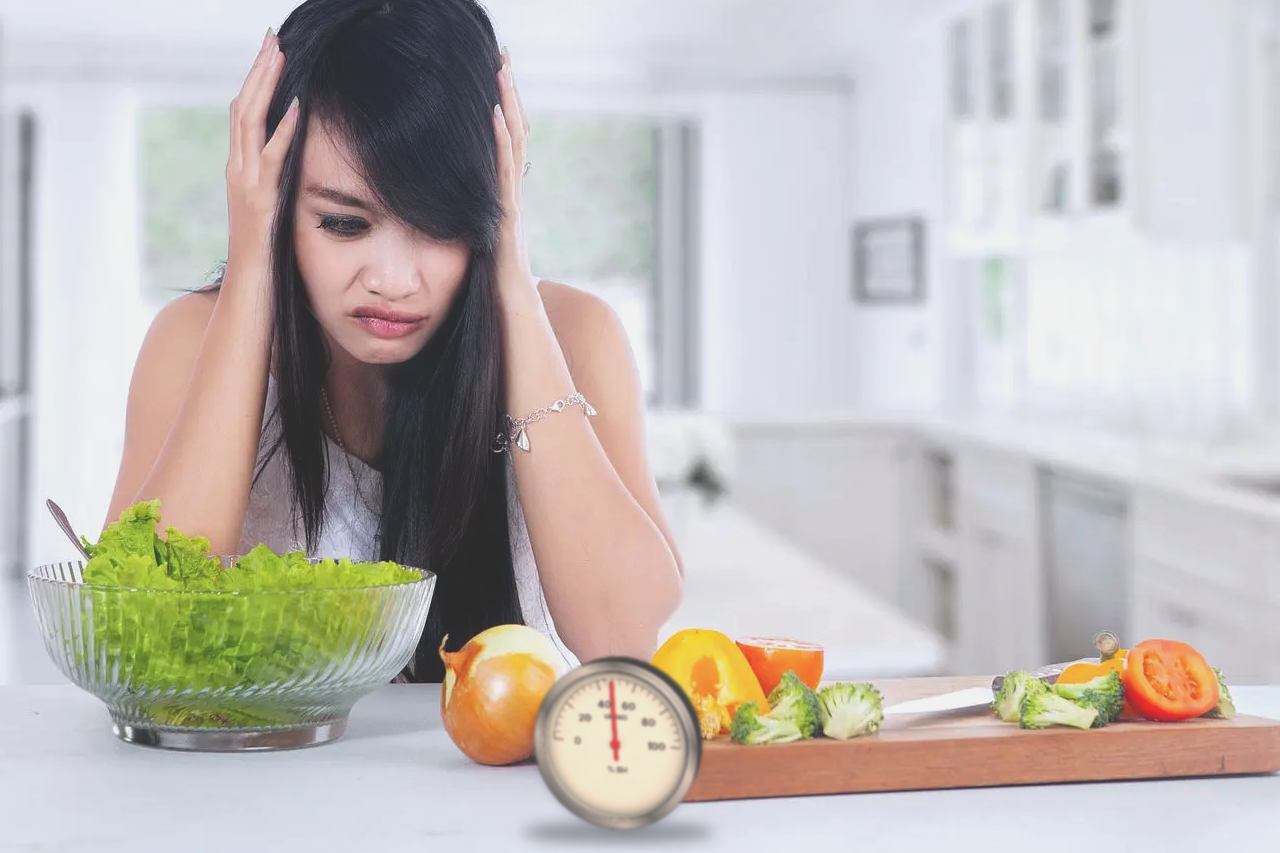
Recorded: 48 (%)
